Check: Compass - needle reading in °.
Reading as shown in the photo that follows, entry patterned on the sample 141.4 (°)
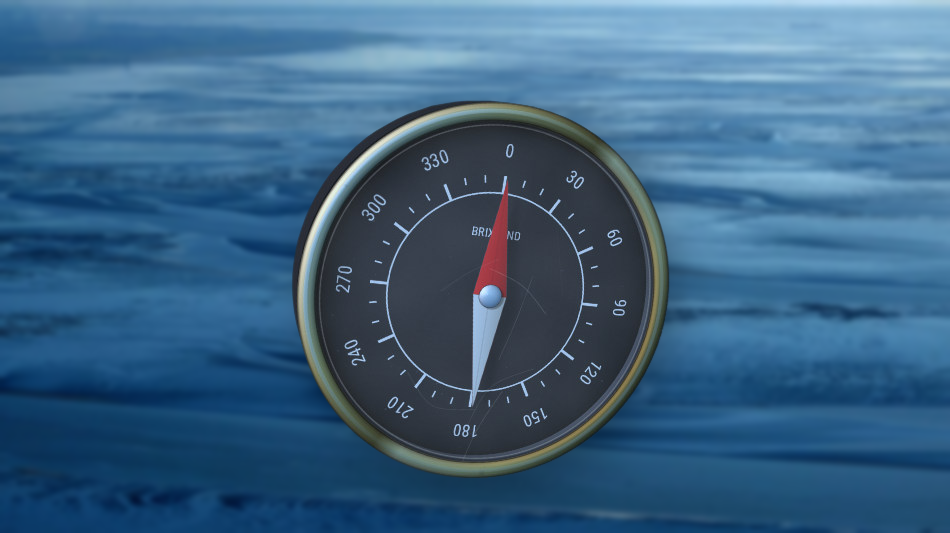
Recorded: 0 (°)
